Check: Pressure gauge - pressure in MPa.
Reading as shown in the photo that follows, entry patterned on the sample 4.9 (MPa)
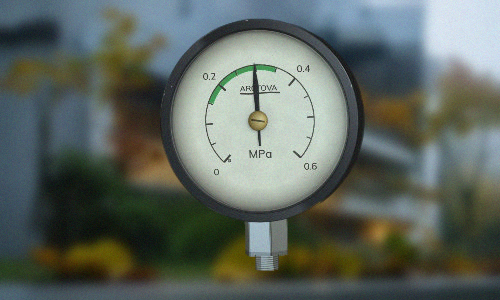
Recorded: 0.3 (MPa)
